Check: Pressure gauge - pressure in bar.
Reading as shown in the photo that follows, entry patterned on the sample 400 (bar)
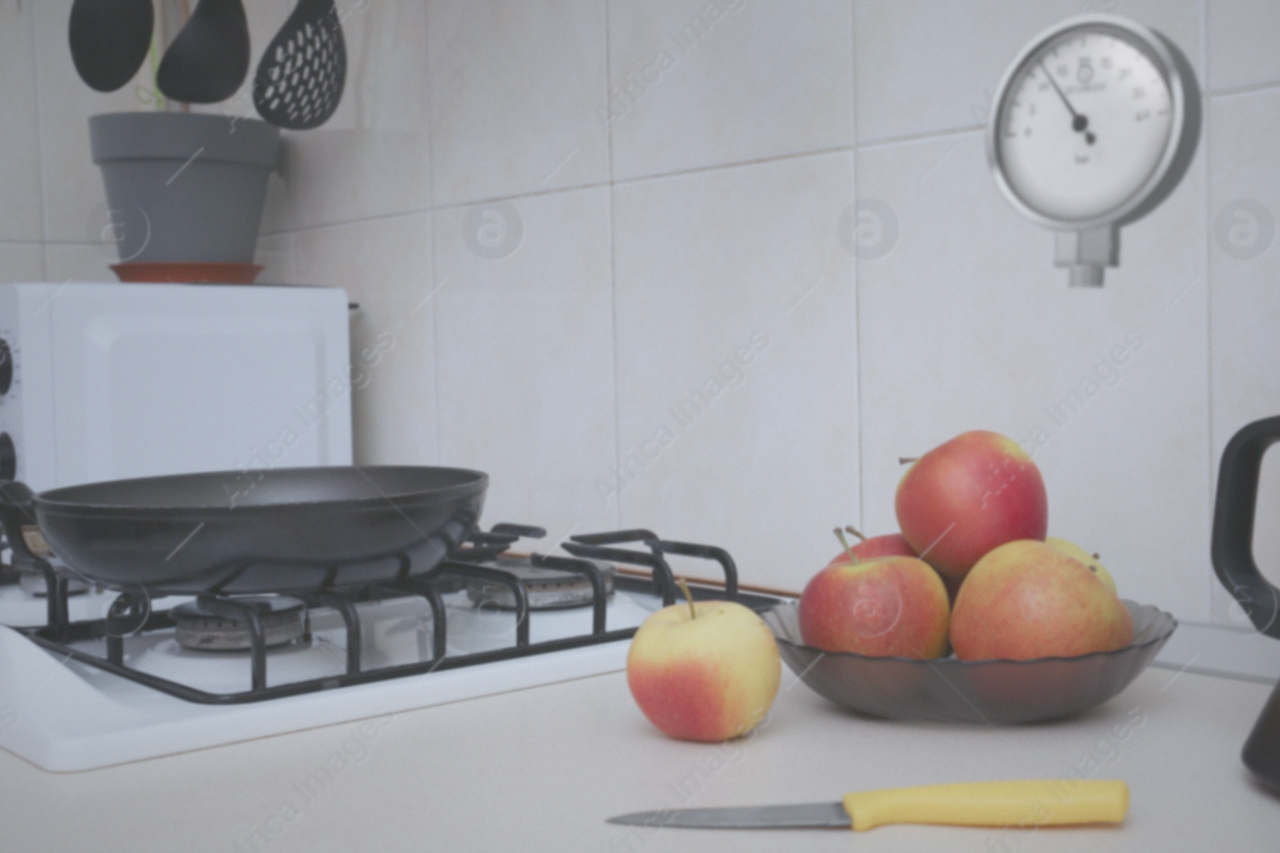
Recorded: 12.5 (bar)
